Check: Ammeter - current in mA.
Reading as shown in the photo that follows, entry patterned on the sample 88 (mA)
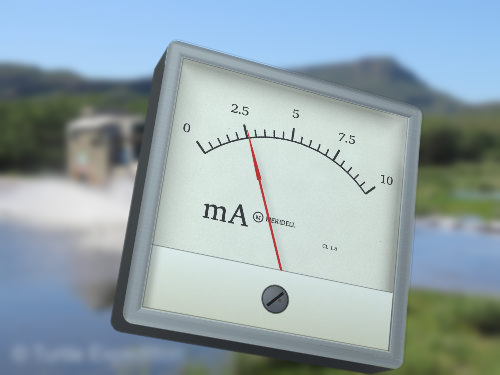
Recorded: 2.5 (mA)
